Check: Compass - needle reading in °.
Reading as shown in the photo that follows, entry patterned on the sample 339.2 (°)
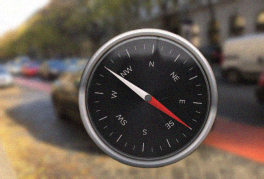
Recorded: 120 (°)
